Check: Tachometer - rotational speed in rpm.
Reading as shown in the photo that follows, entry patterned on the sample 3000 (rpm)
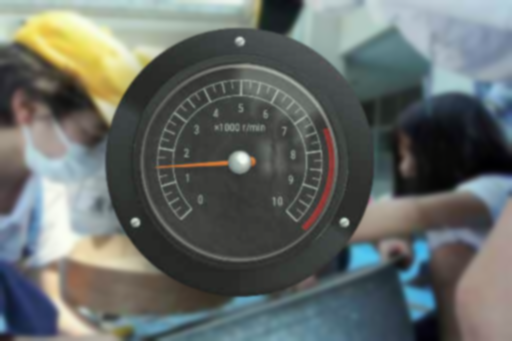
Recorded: 1500 (rpm)
